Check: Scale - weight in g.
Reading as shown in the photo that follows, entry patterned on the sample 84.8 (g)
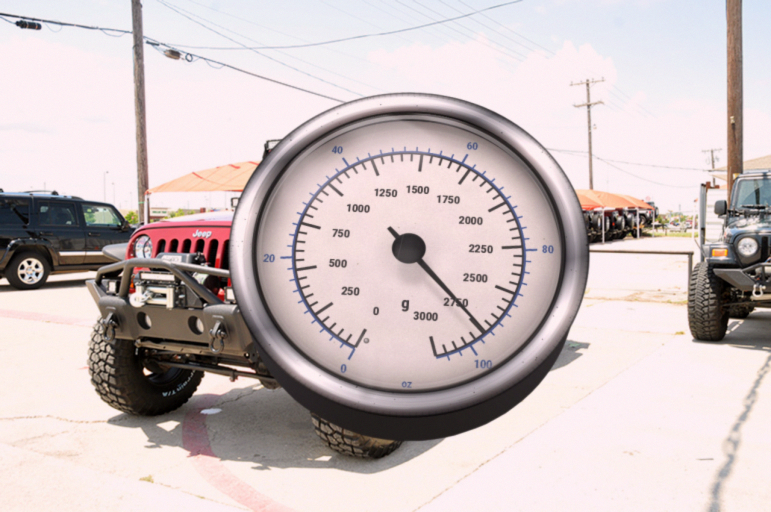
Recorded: 2750 (g)
